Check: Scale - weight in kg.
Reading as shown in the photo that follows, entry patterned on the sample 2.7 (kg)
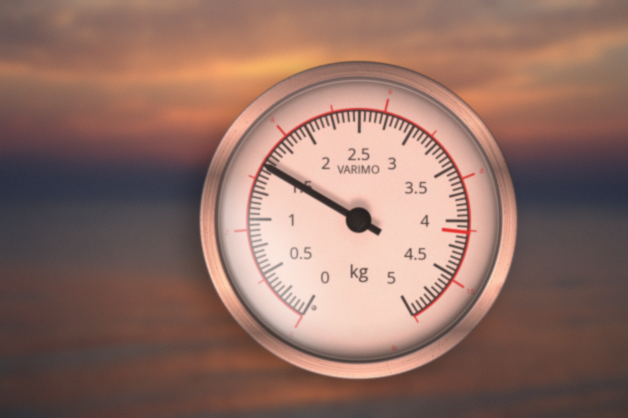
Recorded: 1.5 (kg)
